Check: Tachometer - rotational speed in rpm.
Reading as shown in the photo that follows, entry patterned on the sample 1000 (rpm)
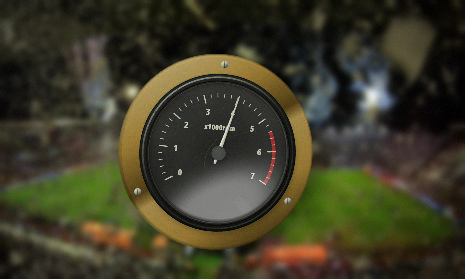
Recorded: 4000 (rpm)
